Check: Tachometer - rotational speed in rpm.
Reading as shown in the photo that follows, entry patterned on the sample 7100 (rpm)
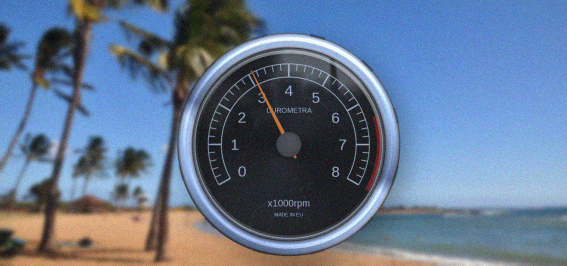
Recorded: 3100 (rpm)
